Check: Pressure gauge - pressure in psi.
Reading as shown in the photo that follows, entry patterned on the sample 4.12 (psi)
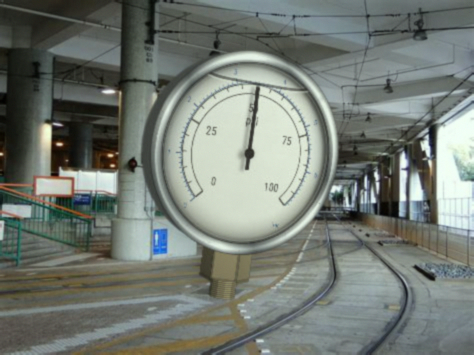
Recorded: 50 (psi)
